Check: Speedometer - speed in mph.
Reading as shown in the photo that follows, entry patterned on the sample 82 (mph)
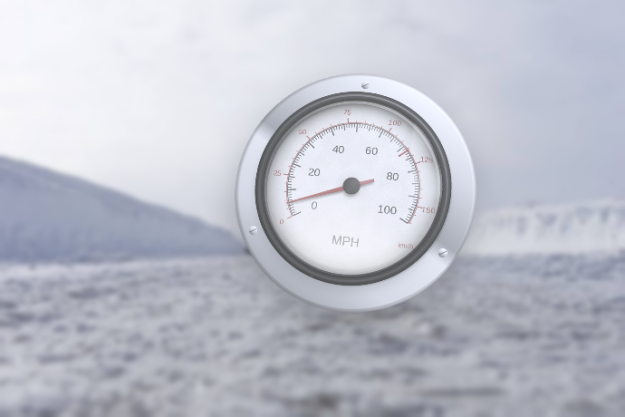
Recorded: 5 (mph)
